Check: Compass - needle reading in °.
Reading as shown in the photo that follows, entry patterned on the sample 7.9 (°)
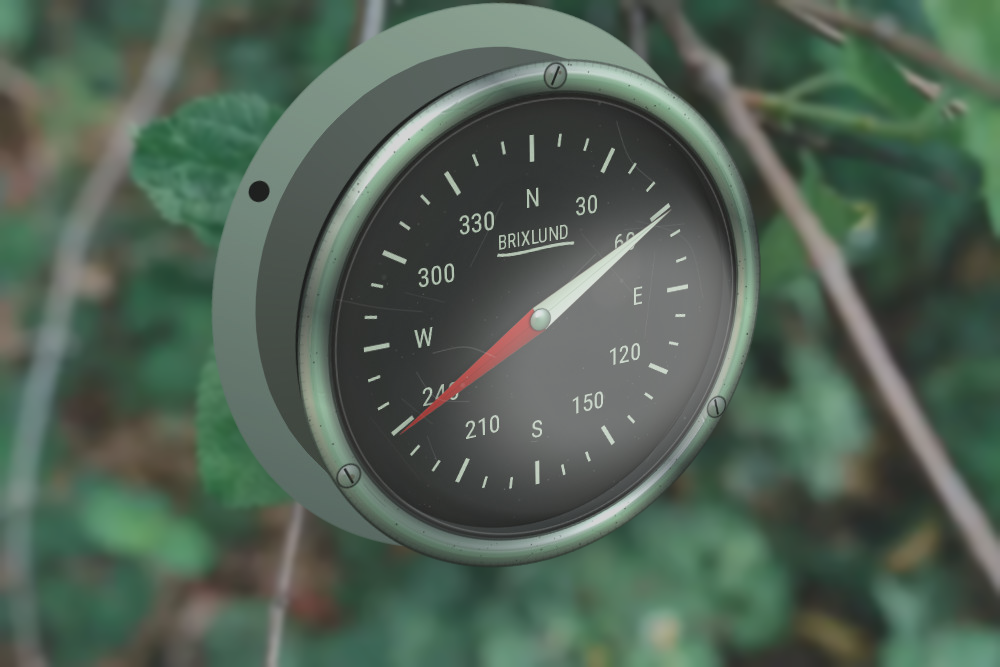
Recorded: 240 (°)
